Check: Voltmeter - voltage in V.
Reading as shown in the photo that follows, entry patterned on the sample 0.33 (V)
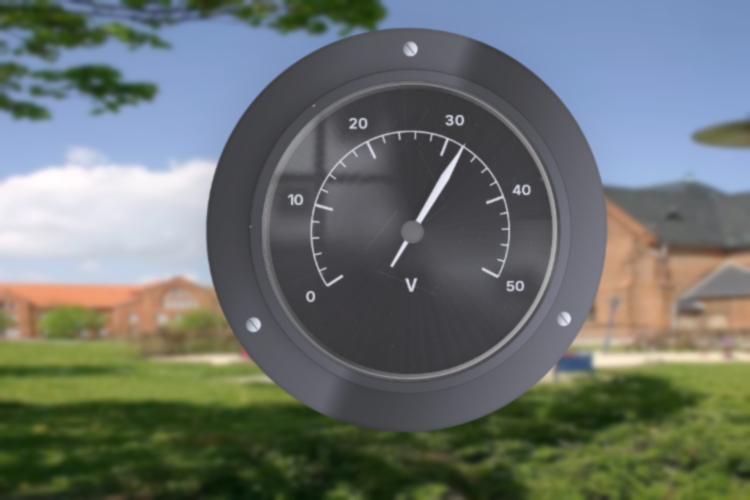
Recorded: 32 (V)
